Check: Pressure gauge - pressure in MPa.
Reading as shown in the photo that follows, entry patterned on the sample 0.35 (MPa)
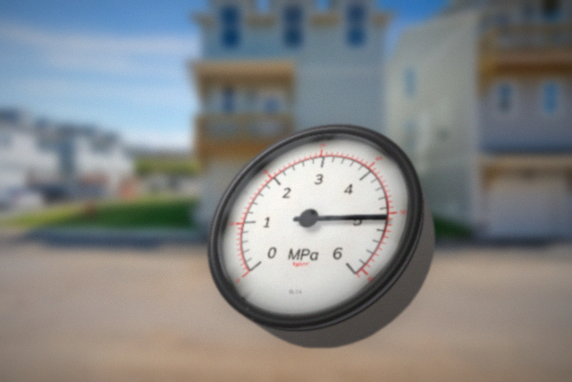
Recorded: 5 (MPa)
